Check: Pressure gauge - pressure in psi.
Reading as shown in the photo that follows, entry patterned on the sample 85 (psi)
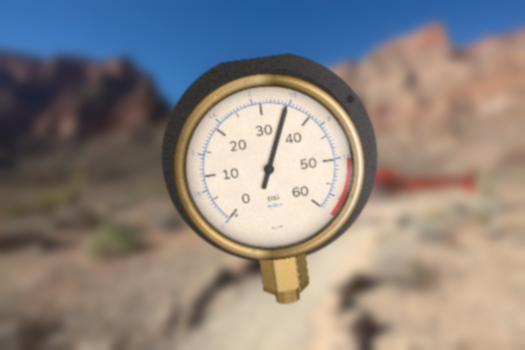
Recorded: 35 (psi)
